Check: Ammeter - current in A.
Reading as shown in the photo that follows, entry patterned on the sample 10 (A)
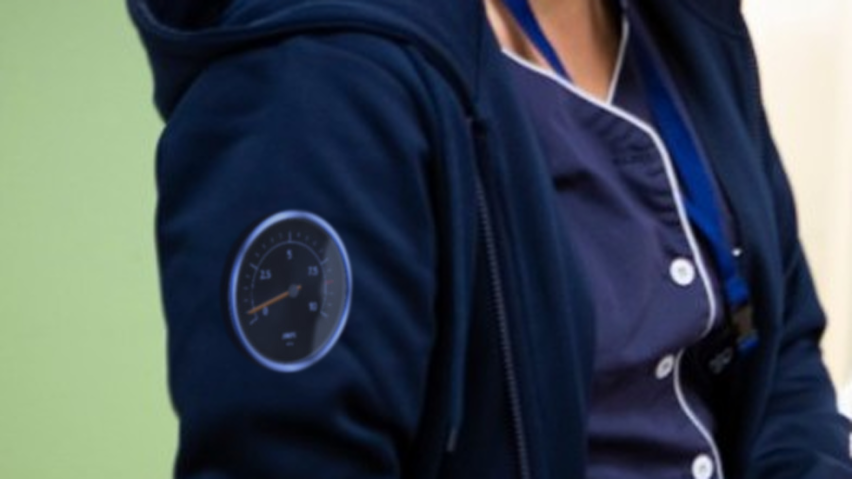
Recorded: 0.5 (A)
